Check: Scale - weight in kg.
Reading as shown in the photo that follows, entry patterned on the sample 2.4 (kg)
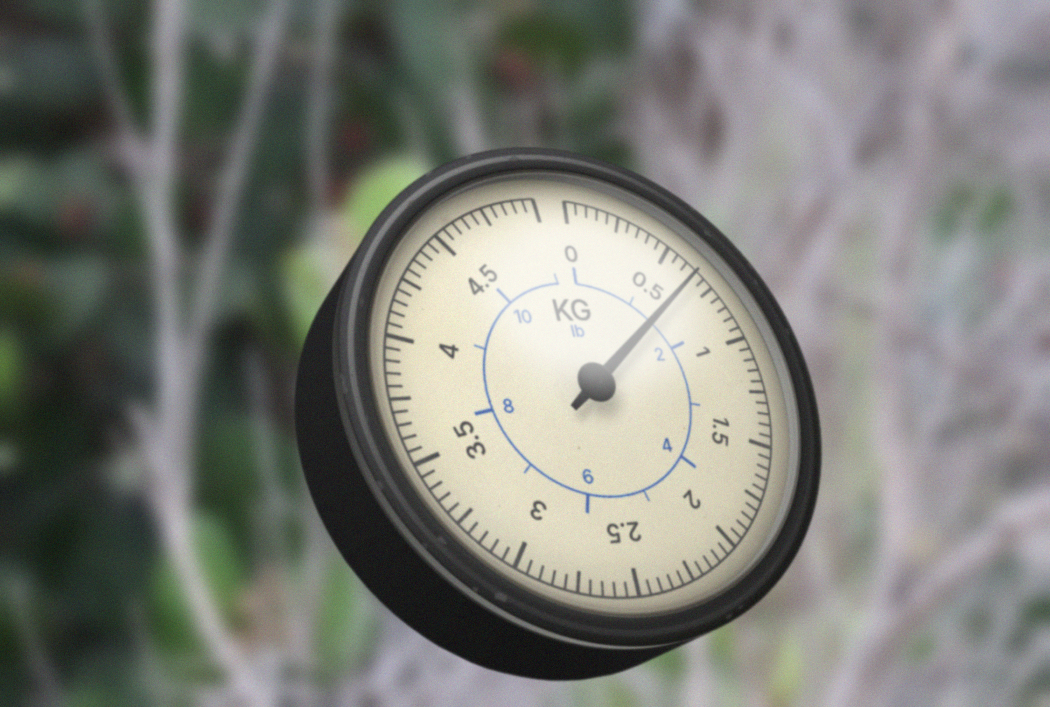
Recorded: 0.65 (kg)
